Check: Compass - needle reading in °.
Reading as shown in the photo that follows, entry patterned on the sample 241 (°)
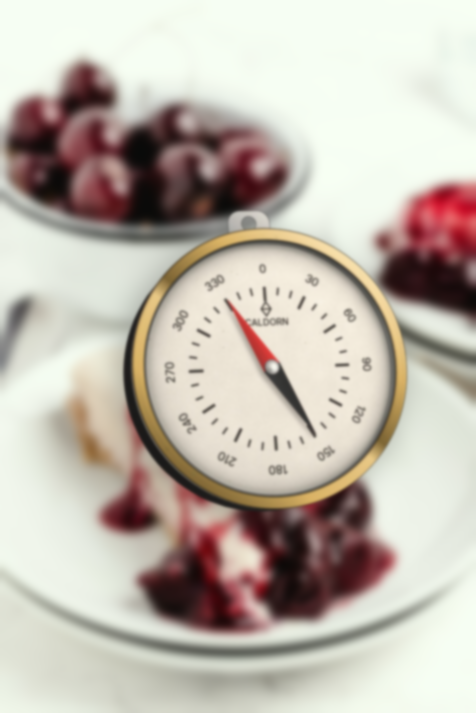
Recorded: 330 (°)
